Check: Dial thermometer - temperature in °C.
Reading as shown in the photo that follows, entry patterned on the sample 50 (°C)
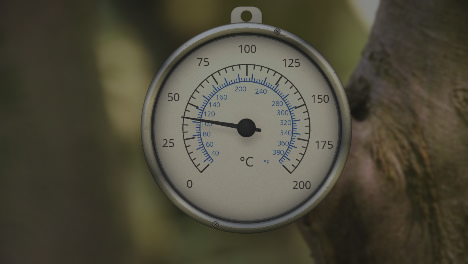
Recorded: 40 (°C)
